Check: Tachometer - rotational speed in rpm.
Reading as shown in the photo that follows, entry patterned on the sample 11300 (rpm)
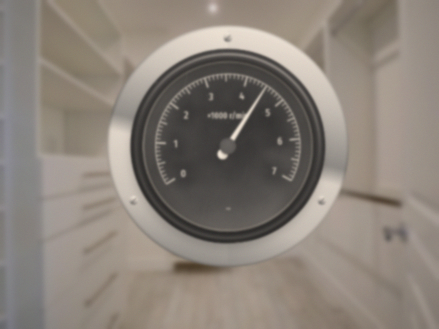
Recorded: 4500 (rpm)
